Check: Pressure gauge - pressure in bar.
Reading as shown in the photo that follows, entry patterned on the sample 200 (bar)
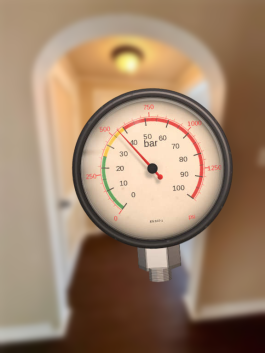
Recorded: 37.5 (bar)
